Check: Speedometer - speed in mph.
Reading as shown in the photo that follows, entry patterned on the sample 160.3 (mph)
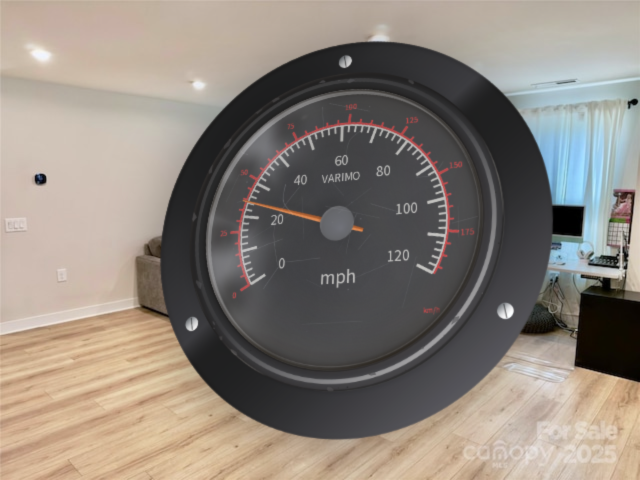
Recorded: 24 (mph)
